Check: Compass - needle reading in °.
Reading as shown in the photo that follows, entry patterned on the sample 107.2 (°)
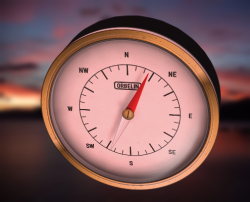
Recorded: 25 (°)
